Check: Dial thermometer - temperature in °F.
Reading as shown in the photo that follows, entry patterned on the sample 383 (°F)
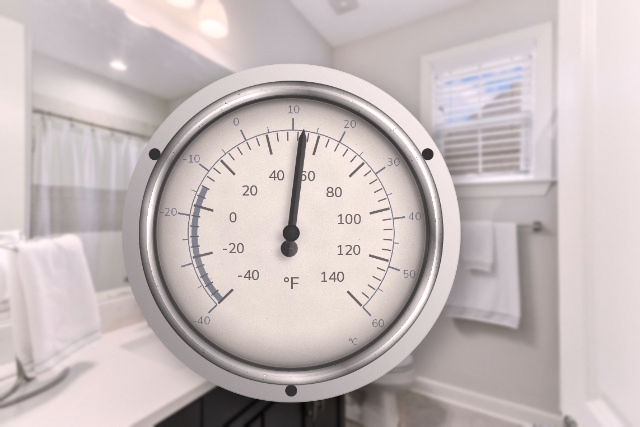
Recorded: 54 (°F)
